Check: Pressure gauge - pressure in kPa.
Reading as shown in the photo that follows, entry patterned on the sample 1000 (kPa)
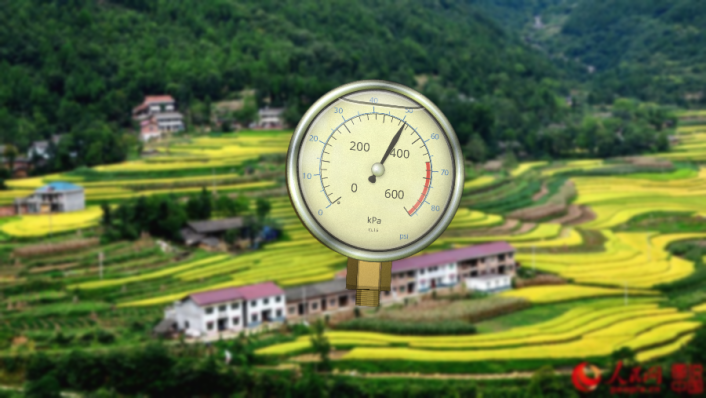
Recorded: 350 (kPa)
